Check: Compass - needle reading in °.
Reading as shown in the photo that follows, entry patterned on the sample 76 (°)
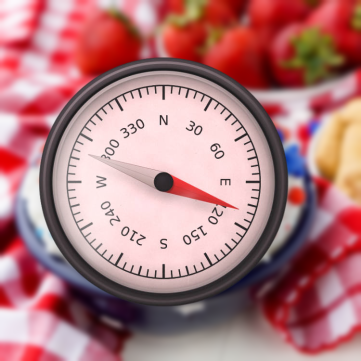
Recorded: 110 (°)
